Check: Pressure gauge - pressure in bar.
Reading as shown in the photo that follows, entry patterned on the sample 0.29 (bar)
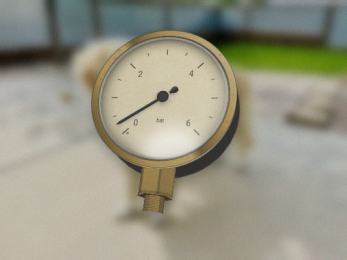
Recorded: 0.25 (bar)
